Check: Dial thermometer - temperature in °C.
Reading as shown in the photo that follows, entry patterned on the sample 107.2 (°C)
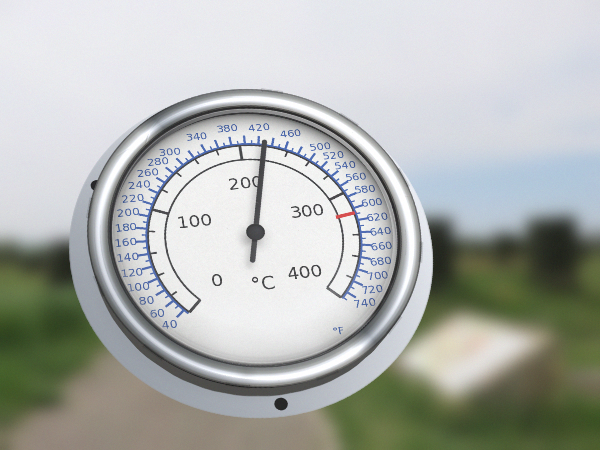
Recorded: 220 (°C)
